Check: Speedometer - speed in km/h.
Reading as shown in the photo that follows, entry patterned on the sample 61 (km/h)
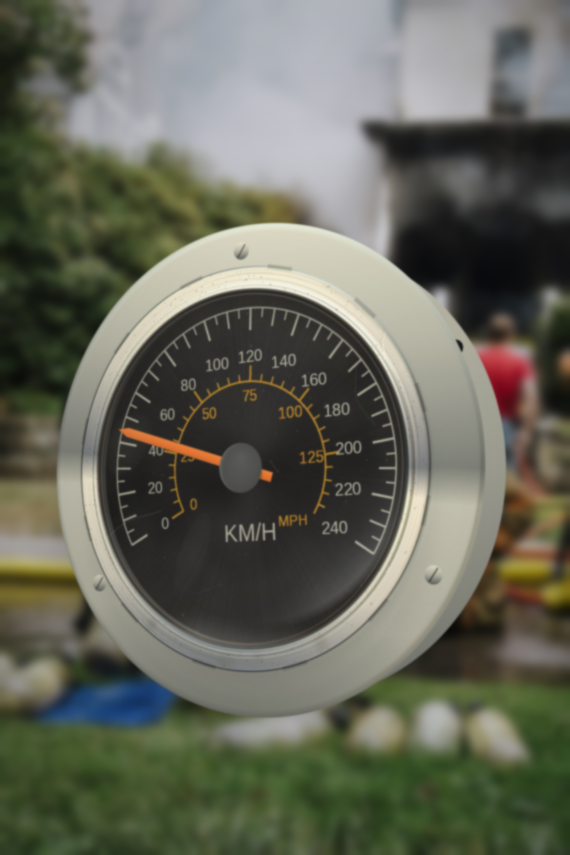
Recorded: 45 (km/h)
